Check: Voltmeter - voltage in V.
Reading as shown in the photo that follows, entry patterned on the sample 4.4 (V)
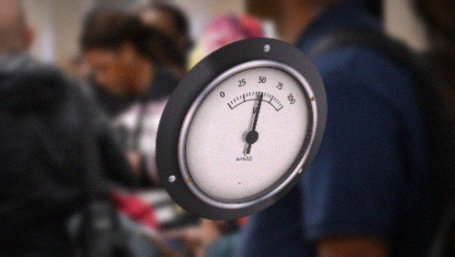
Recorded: 50 (V)
